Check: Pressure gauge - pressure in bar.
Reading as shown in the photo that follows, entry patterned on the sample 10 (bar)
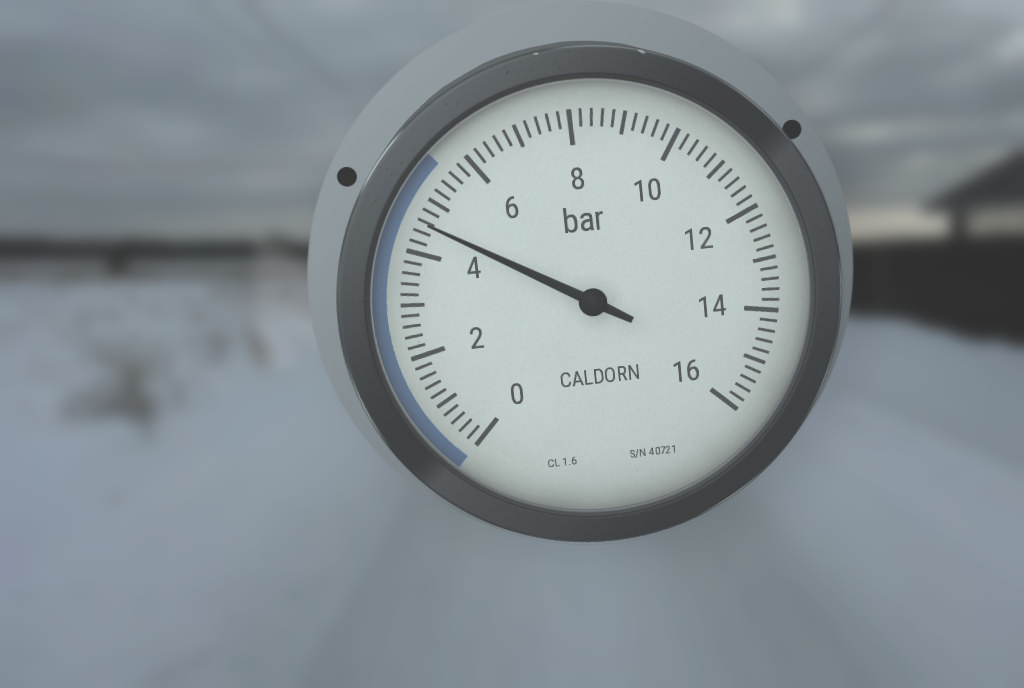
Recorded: 4.6 (bar)
